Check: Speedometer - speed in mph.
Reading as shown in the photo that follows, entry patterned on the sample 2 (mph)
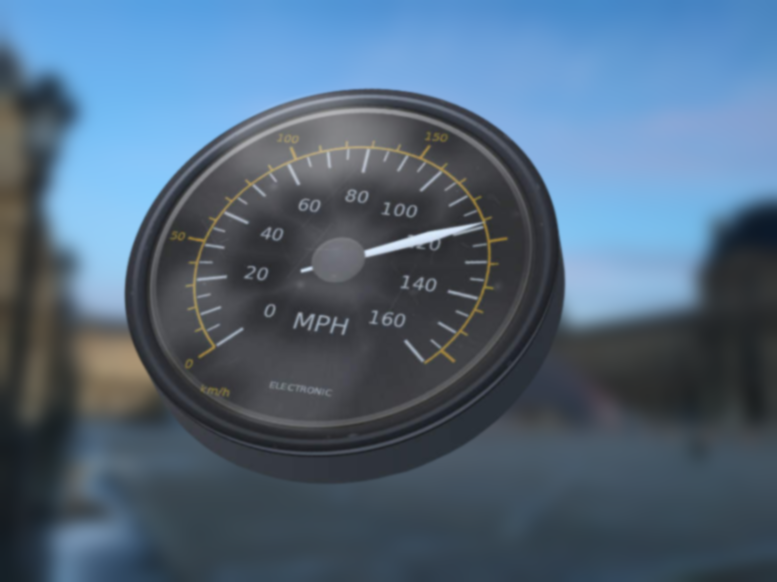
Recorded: 120 (mph)
